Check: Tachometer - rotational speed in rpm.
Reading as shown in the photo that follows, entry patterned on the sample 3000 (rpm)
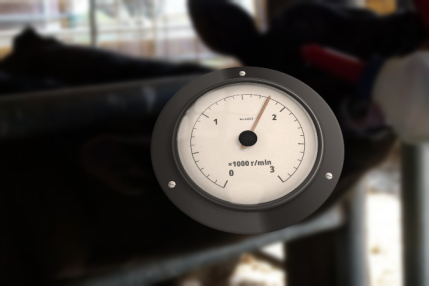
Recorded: 1800 (rpm)
